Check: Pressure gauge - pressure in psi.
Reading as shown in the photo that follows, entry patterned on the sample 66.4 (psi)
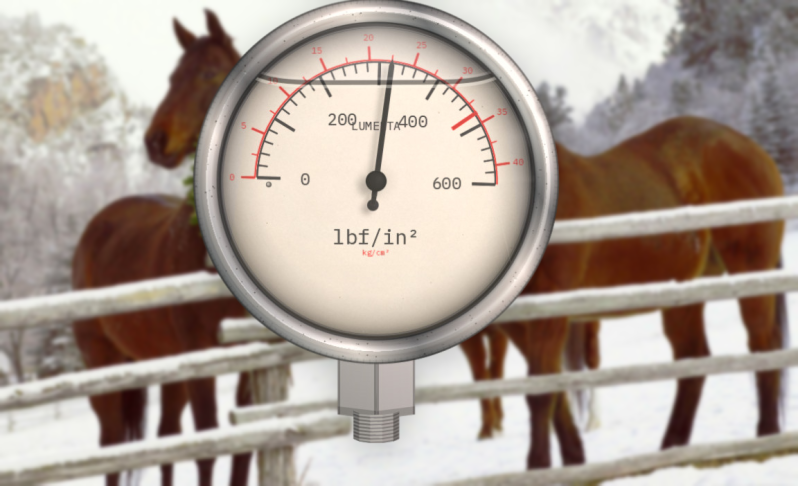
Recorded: 320 (psi)
